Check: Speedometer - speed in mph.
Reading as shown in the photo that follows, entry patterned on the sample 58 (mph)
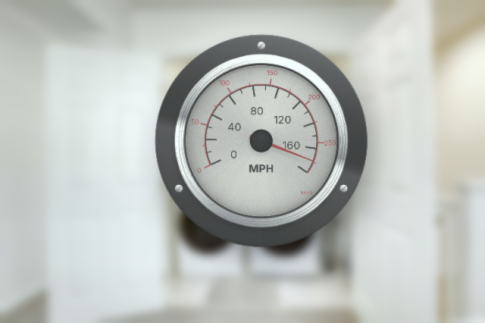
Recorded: 170 (mph)
